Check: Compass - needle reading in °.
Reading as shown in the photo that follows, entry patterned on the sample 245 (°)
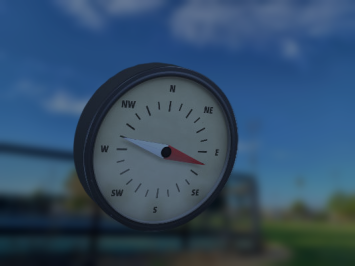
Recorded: 105 (°)
